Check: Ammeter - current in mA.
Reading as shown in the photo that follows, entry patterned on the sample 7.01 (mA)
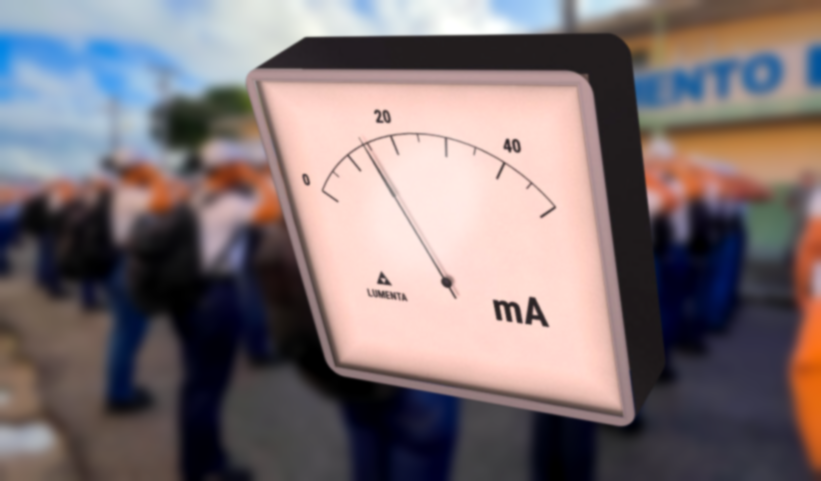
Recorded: 15 (mA)
